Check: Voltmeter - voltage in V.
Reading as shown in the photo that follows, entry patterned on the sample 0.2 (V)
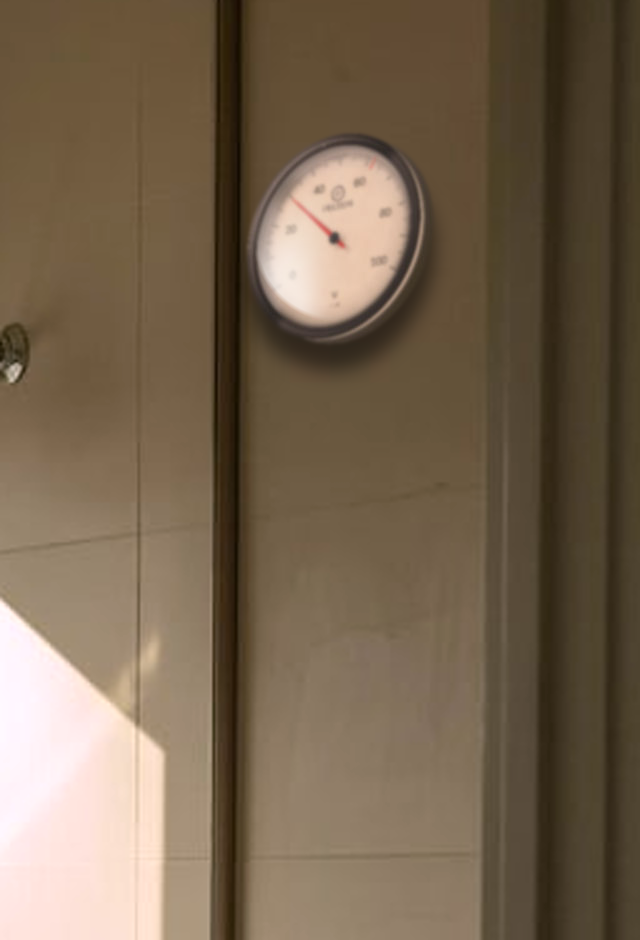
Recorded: 30 (V)
